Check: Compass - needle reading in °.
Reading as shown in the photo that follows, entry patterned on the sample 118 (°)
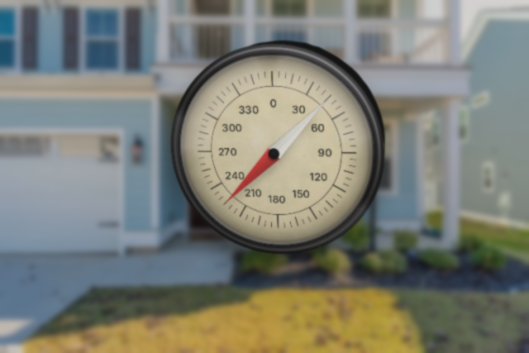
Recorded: 225 (°)
